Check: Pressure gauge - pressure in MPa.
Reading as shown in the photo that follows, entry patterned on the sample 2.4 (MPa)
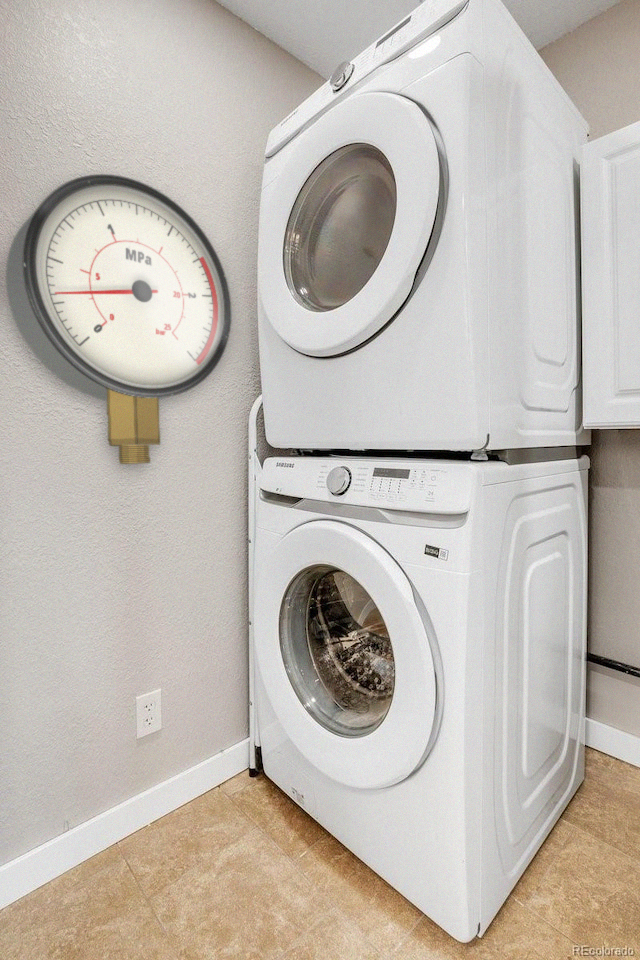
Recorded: 0.3 (MPa)
